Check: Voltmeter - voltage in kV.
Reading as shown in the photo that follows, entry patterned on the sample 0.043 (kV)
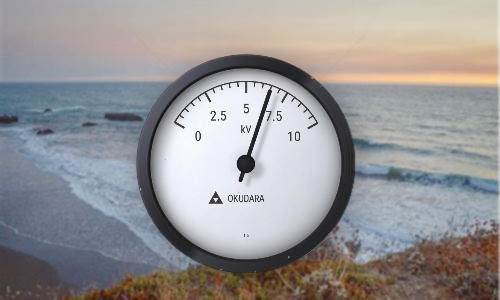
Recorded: 6.5 (kV)
